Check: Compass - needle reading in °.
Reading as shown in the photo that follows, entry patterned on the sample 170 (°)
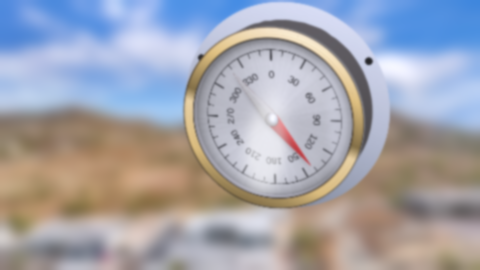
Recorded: 140 (°)
